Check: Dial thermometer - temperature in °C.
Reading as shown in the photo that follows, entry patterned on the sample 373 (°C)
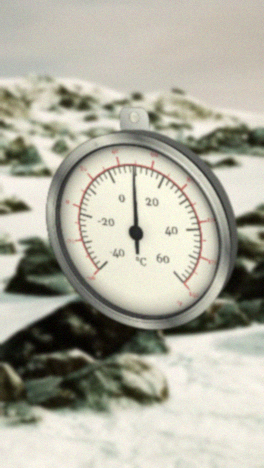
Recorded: 10 (°C)
